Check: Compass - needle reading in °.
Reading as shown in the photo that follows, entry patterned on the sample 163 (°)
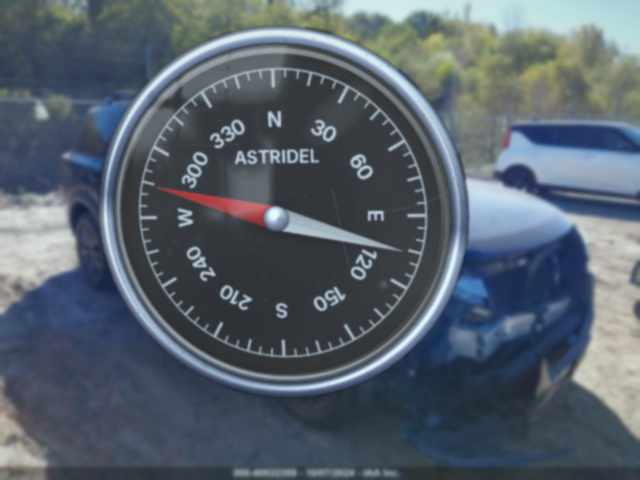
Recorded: 285 (°)
